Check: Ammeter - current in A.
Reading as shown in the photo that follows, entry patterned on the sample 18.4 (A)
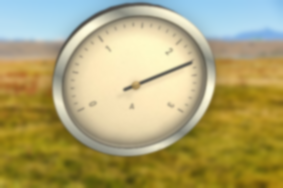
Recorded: 2.3 (A)
